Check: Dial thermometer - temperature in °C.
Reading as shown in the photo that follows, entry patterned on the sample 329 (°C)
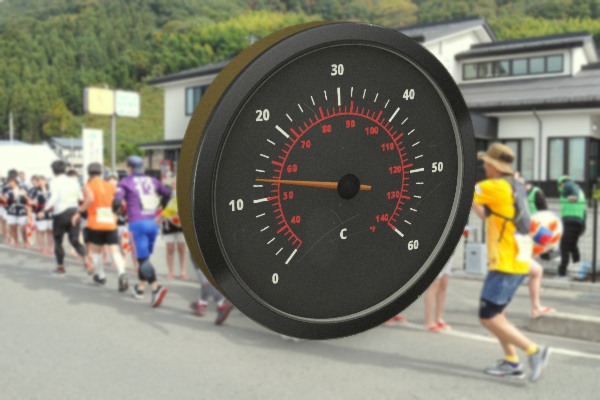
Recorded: 13 (°C)
